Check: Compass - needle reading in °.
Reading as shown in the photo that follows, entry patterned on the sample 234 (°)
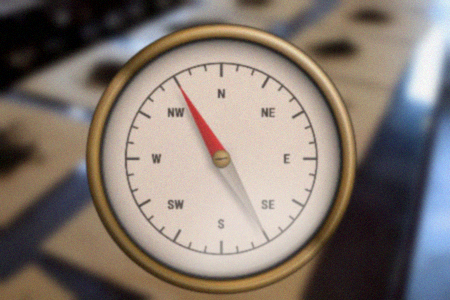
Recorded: 330 (°)
